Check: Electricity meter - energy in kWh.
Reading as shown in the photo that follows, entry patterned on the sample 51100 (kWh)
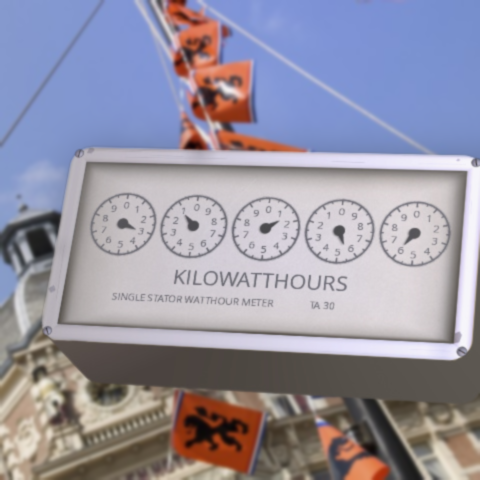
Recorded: 31156 (kWh)
